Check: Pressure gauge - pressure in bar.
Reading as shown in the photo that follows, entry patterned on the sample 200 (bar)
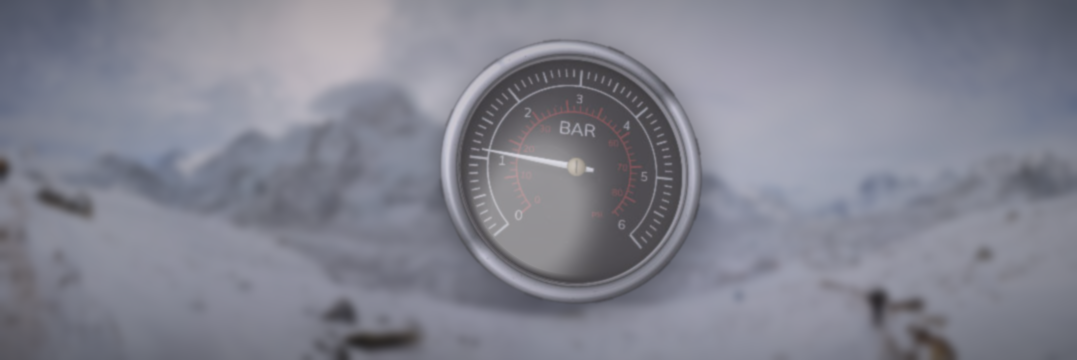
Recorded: 1.1 (bar)
